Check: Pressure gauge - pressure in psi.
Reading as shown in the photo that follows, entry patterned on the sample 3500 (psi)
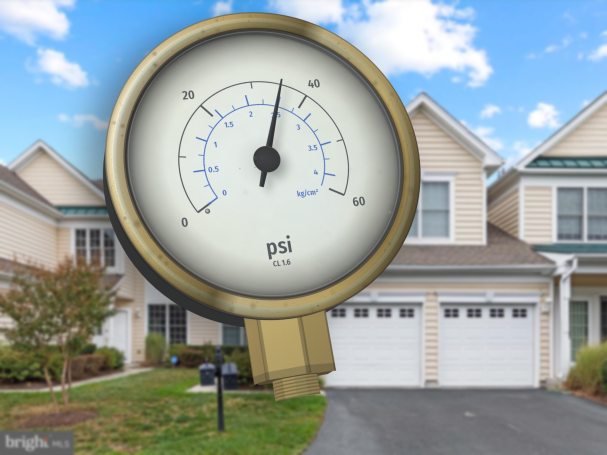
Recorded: 35 (psi)
